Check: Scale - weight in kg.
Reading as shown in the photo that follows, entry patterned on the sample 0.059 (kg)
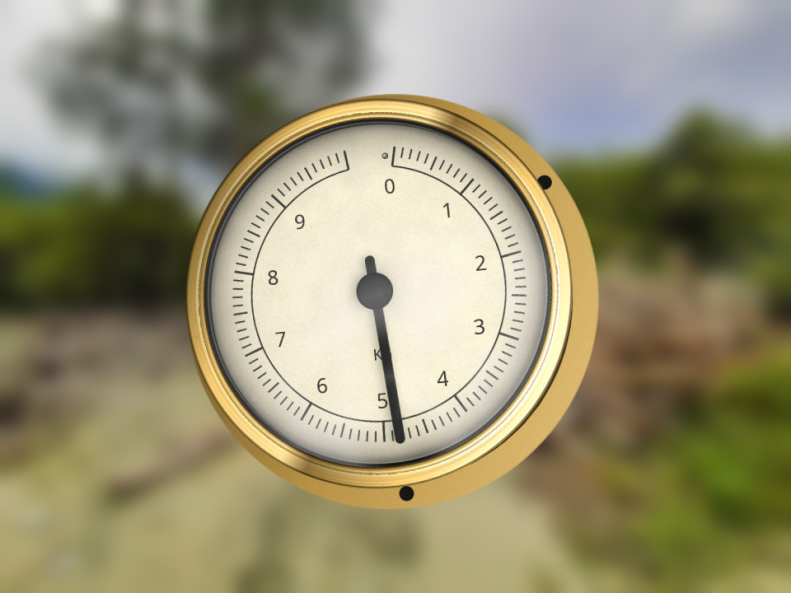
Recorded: 4.8 (kg)
